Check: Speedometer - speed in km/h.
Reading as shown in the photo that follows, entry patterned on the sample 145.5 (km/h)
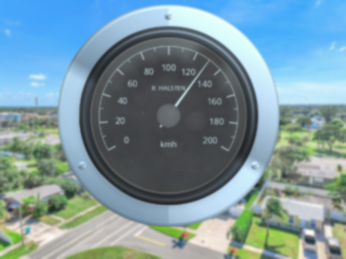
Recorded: 130 (km/h)
